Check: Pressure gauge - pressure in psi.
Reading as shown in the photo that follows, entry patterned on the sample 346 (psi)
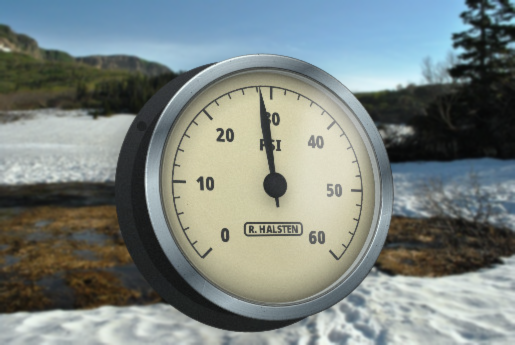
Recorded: 28 (psi)
